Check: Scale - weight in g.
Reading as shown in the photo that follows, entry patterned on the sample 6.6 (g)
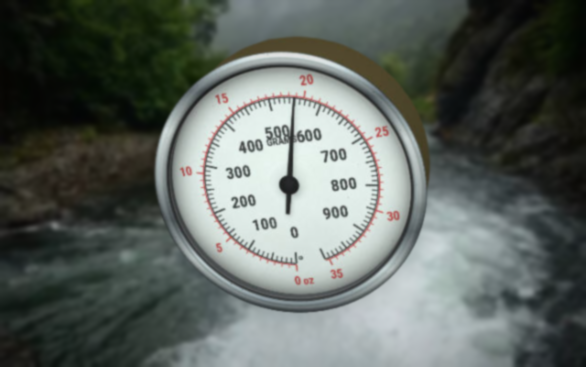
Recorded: 550 (g)
